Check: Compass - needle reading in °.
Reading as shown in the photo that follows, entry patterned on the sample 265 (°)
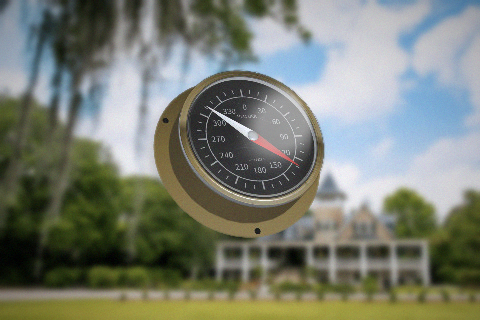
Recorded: 130 (°)
